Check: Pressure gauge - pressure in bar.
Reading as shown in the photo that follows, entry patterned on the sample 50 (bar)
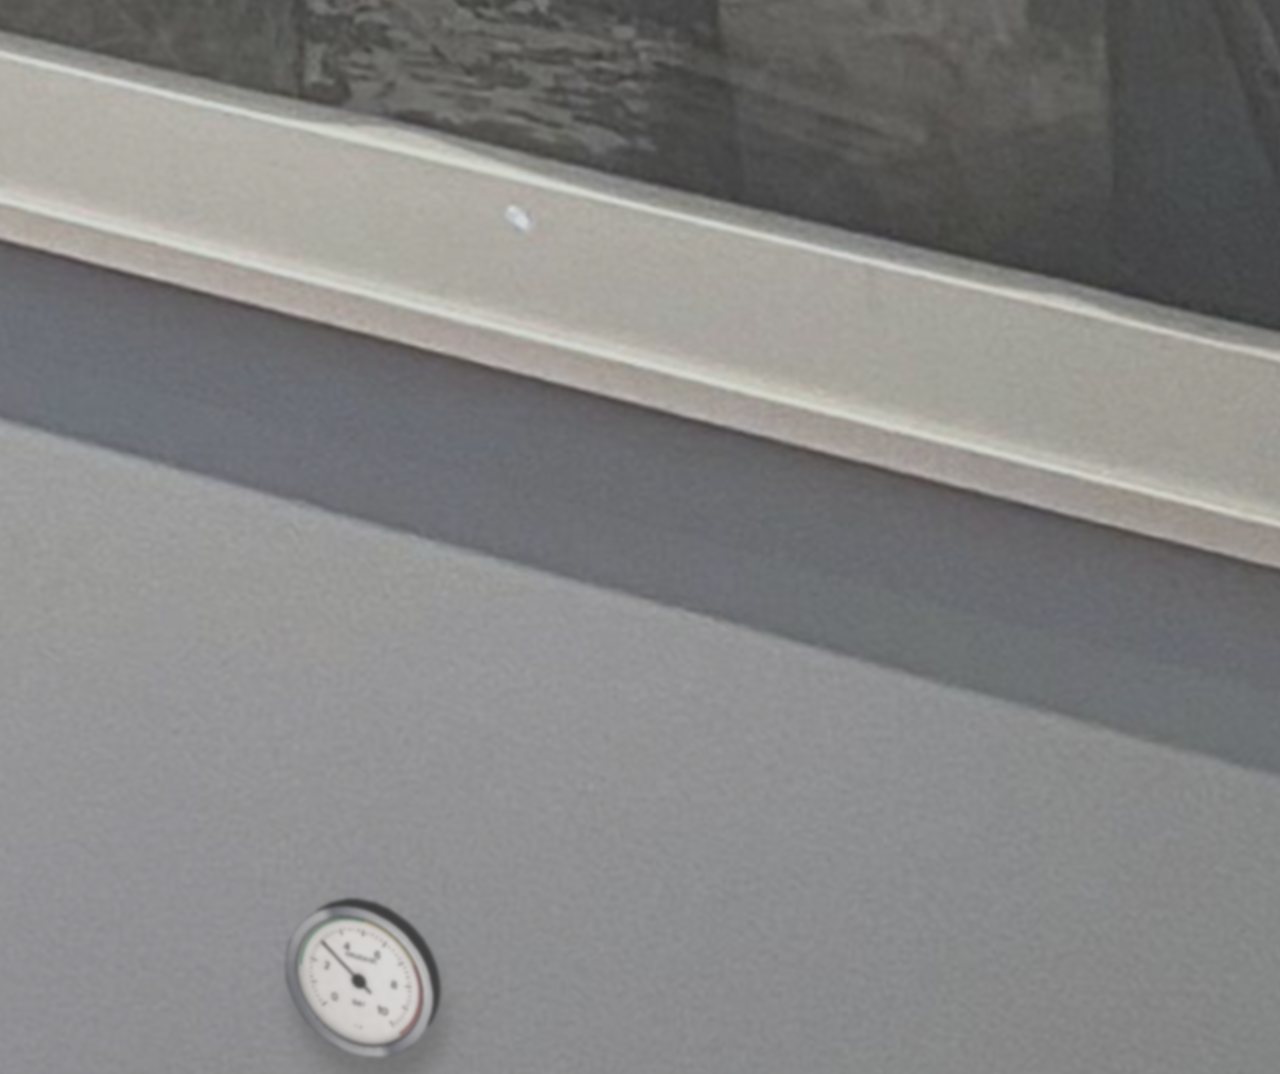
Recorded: 3 (bar)
